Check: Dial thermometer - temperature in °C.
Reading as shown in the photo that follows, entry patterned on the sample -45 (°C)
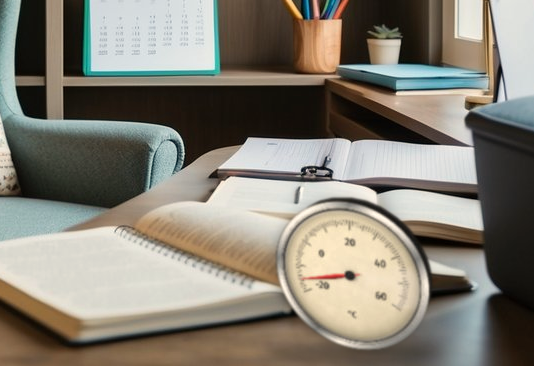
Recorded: -15 (°C)
